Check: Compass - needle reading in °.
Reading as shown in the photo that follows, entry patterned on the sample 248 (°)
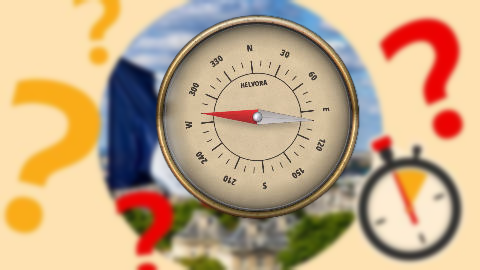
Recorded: 280 (°)
